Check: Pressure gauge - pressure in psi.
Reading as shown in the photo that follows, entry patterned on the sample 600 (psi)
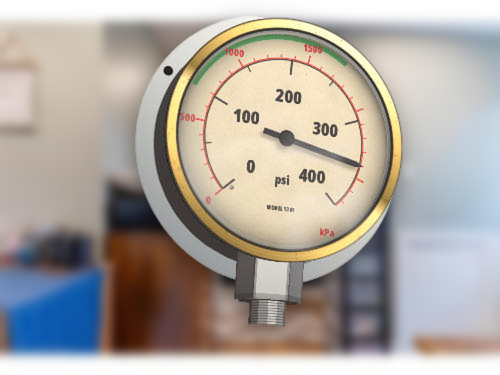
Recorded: 350 (psi)
